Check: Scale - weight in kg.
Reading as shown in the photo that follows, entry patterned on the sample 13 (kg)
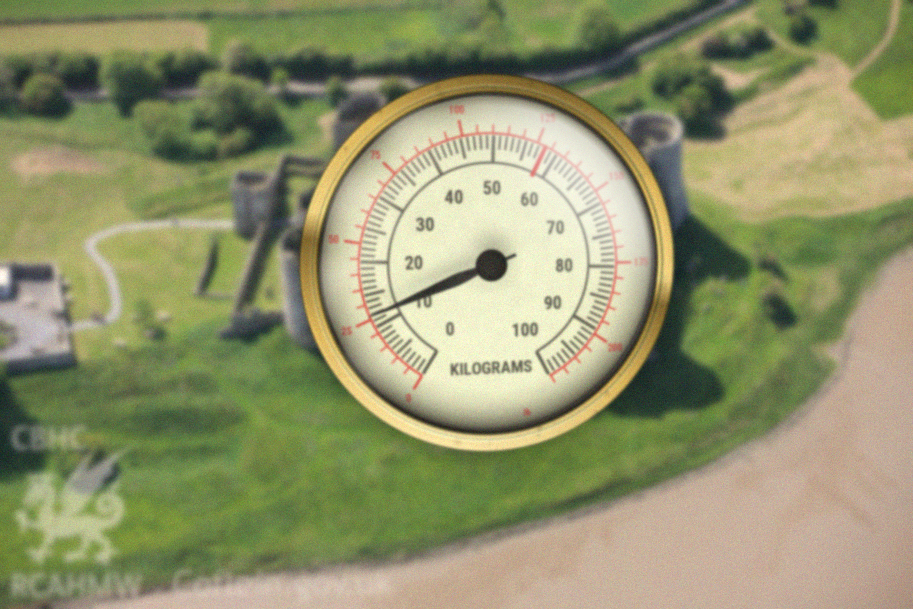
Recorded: 12 (kg)
